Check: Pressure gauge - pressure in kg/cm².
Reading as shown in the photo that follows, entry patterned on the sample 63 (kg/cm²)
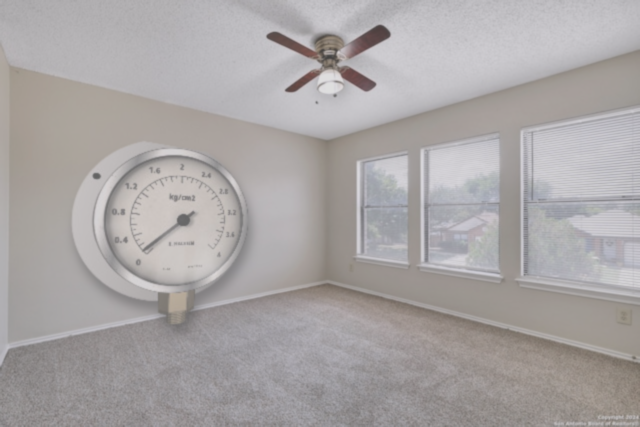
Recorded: 0.1 (kg/cm²)
